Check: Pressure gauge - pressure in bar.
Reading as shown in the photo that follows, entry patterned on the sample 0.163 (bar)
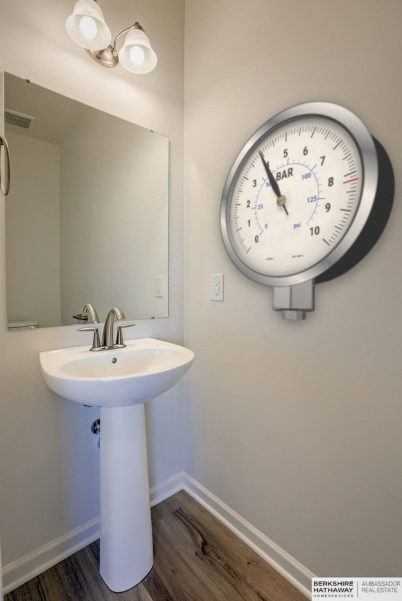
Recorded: 4 (bar)
